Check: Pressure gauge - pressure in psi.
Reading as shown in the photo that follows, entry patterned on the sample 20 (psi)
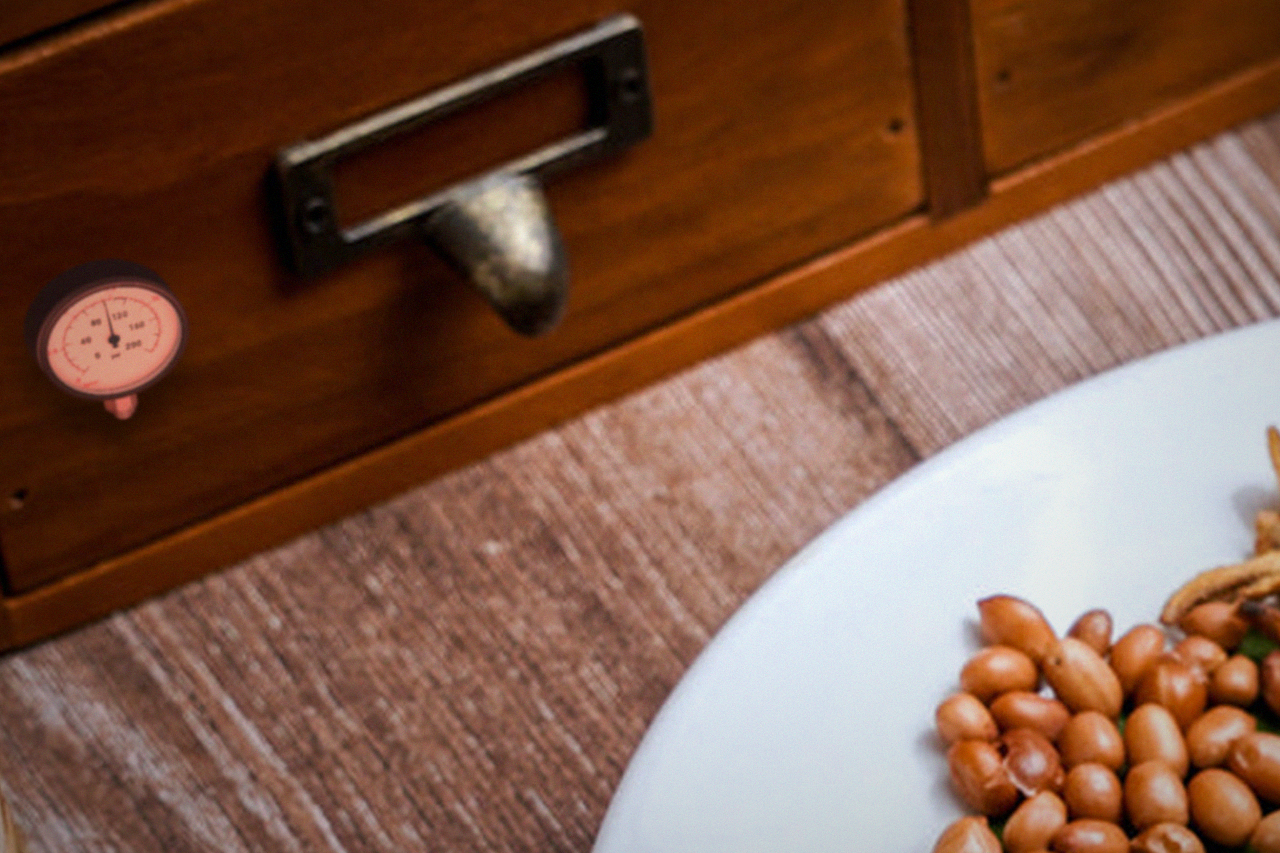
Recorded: 100 (psi)
